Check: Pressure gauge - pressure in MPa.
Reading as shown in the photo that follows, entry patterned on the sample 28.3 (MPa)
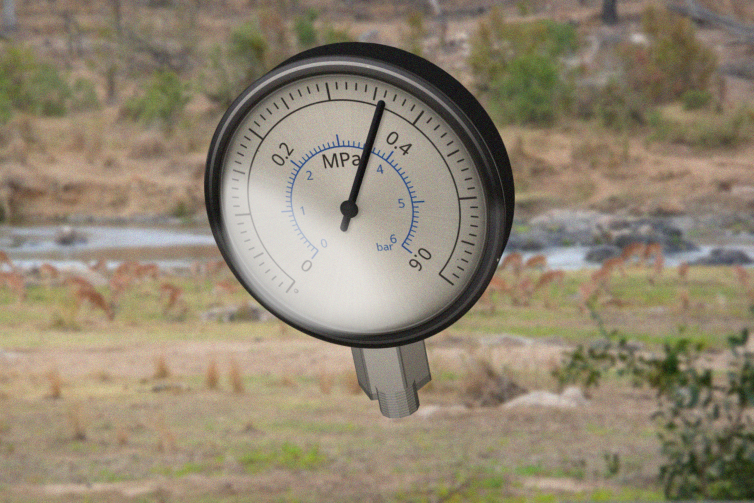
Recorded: 0.36 (MPa)
